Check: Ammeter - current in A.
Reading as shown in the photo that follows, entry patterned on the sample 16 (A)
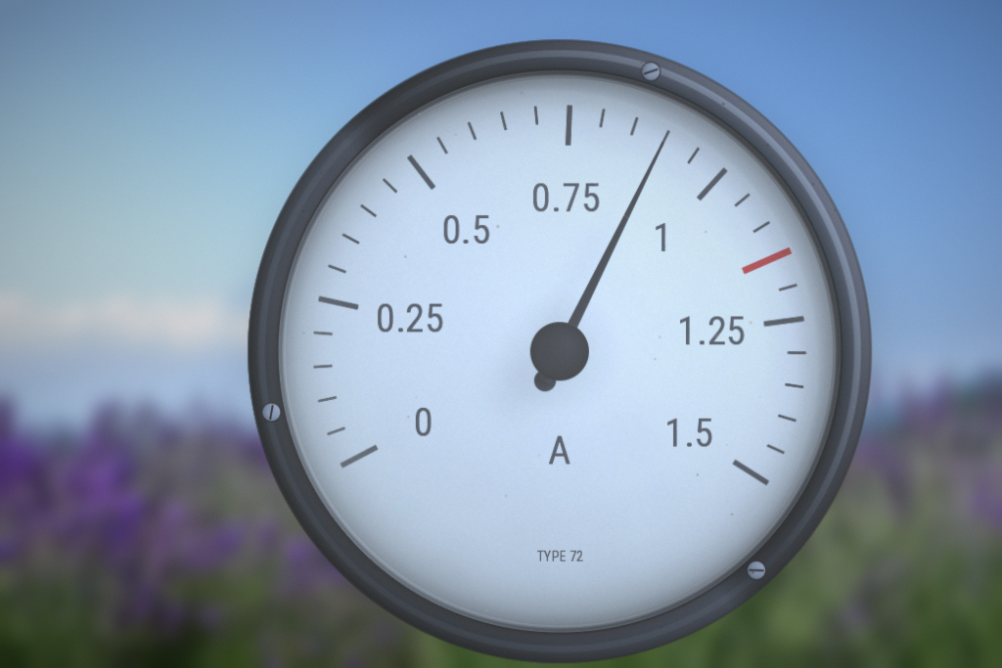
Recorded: 0.9 (A)
